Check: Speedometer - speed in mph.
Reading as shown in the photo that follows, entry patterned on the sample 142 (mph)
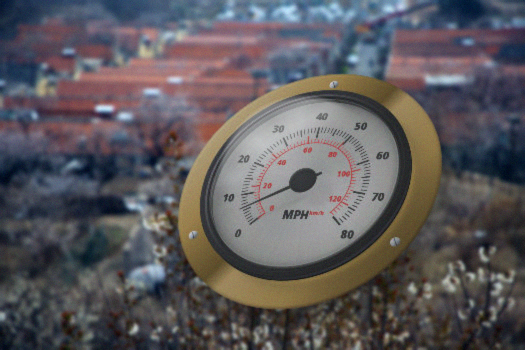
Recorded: 5 (mph)
